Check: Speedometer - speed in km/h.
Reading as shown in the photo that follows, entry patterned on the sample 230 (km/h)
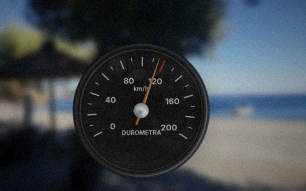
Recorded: 115 (km/h)
